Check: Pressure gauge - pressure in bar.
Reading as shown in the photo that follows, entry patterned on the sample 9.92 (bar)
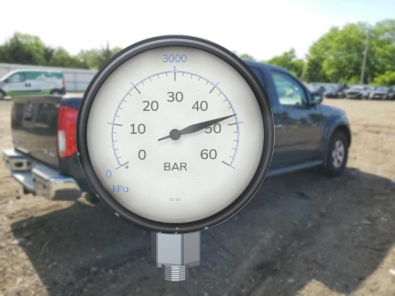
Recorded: 48 (bar)
